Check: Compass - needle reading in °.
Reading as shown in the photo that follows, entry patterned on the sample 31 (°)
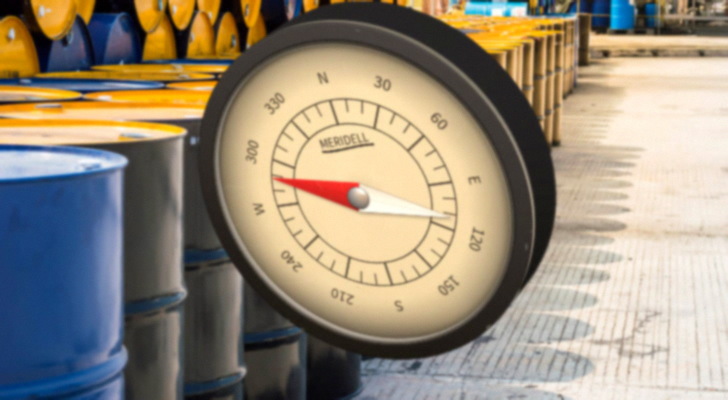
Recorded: 290 (°)
